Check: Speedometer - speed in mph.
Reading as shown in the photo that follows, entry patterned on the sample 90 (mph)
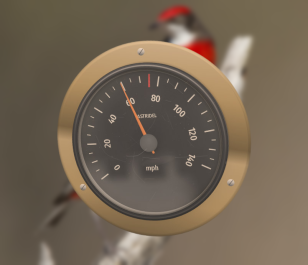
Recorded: 60 (mph)
